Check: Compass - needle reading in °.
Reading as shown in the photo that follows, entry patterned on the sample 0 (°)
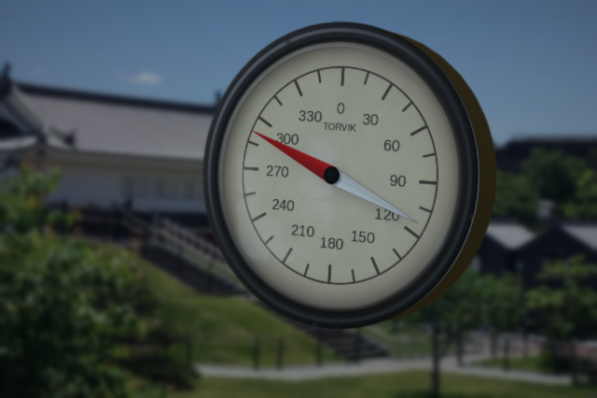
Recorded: 292.5 (°)
